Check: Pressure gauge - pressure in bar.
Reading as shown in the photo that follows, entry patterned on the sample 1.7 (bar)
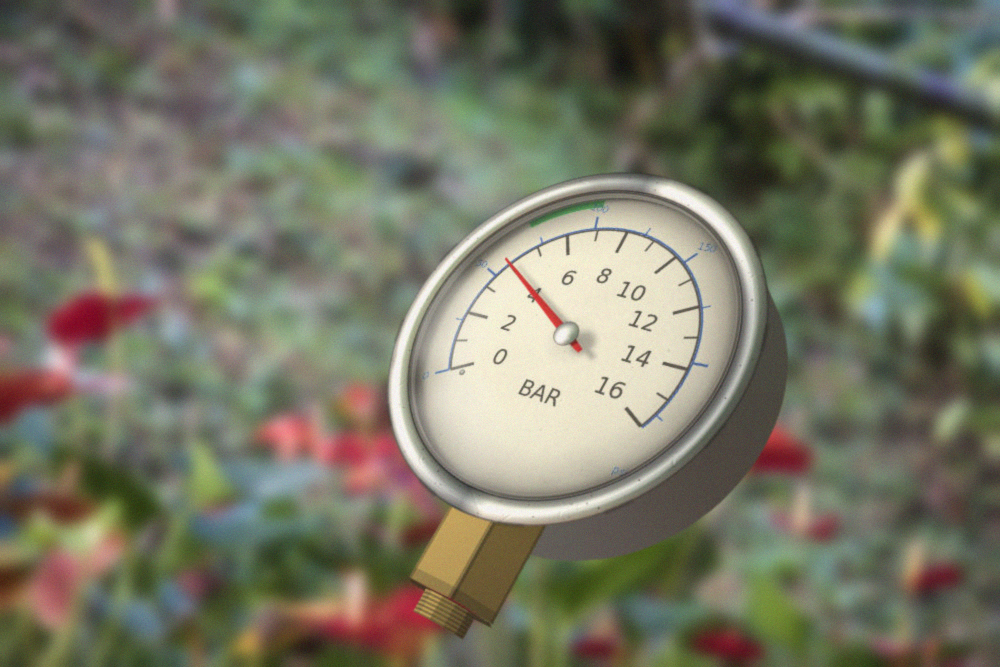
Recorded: 4 (bar)
